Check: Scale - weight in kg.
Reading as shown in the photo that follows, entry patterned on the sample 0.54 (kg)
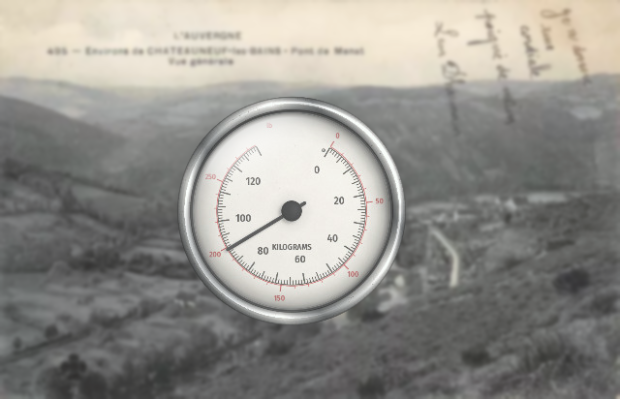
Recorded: 90 (kg)
